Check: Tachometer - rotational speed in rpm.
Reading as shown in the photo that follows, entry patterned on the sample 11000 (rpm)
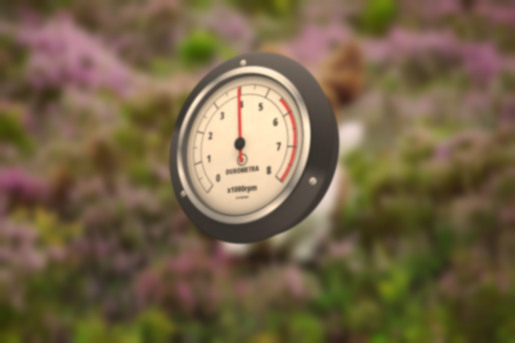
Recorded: 4000 (rpm)
